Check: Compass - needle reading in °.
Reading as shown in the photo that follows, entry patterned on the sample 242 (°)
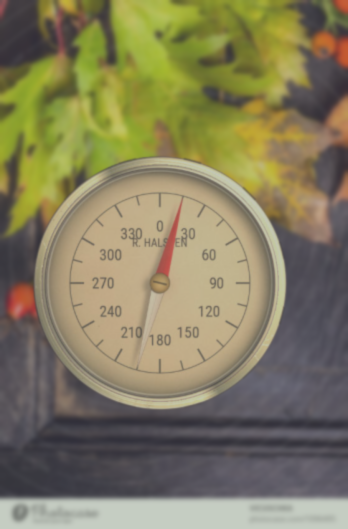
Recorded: 15 (°)
